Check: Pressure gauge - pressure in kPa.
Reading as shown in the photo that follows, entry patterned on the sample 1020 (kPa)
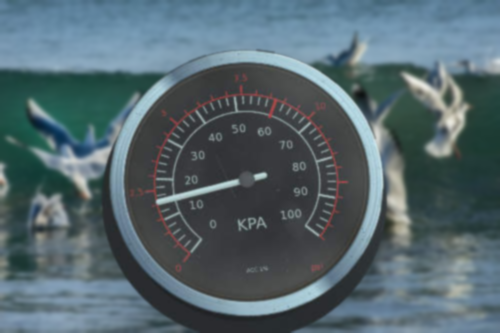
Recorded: 14 (kPa)
